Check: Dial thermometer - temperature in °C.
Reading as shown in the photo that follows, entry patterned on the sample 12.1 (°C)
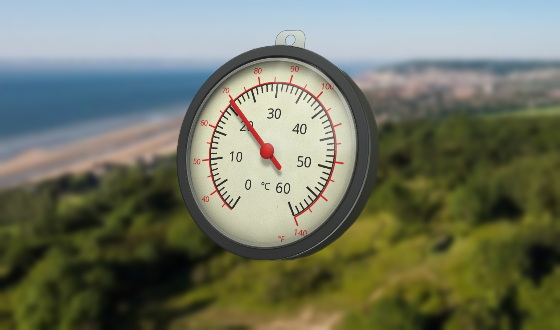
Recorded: 21 (°C)
